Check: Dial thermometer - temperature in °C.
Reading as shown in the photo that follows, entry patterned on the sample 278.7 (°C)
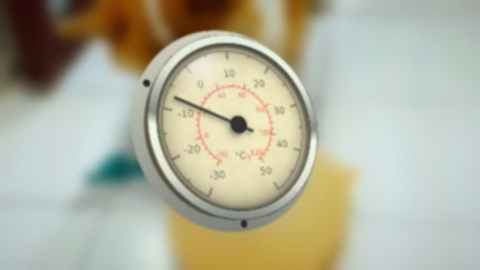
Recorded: -7.5 (°C)
